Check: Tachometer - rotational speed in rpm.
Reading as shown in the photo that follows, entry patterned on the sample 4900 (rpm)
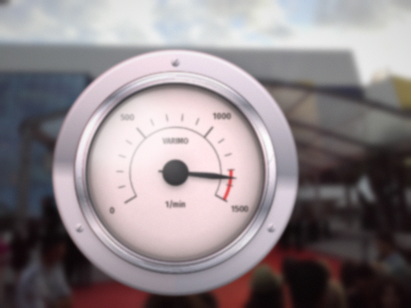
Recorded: 1350 (rpm)
